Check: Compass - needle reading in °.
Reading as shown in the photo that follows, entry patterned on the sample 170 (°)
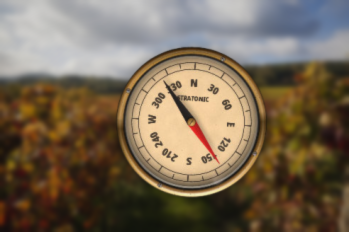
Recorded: 142.5 (°)
